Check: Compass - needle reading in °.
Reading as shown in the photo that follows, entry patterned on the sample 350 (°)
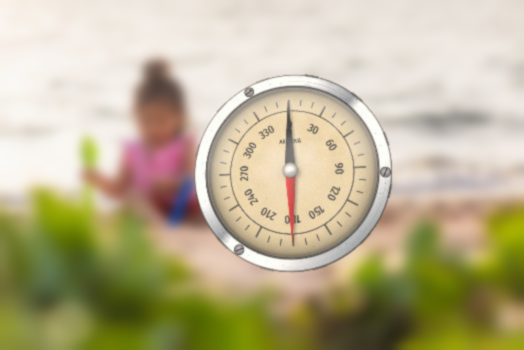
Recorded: 180 (°)
